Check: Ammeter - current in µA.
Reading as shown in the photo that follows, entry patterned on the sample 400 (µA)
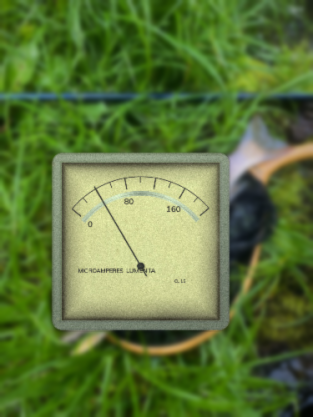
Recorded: 40 (µA)
